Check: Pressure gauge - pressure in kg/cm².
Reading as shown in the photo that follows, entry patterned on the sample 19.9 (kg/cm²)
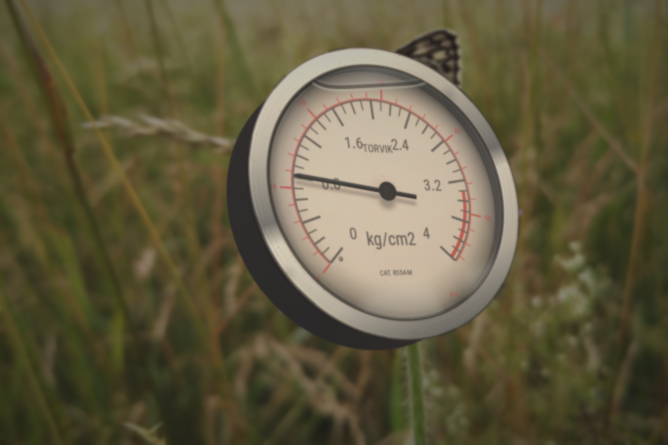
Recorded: 0.8 (kg/cm²)
